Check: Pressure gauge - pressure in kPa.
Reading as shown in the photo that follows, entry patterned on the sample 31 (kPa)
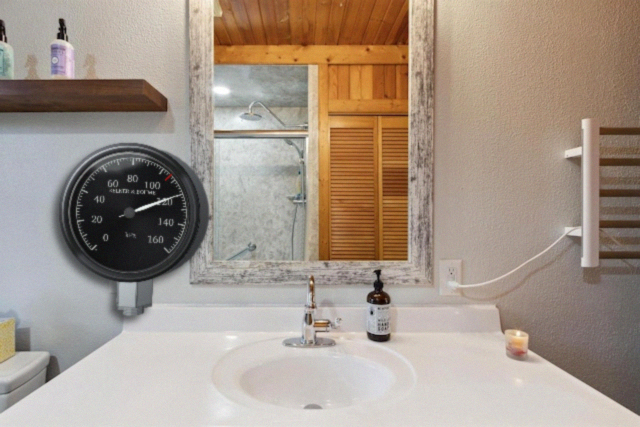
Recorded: 120 (kPa)
